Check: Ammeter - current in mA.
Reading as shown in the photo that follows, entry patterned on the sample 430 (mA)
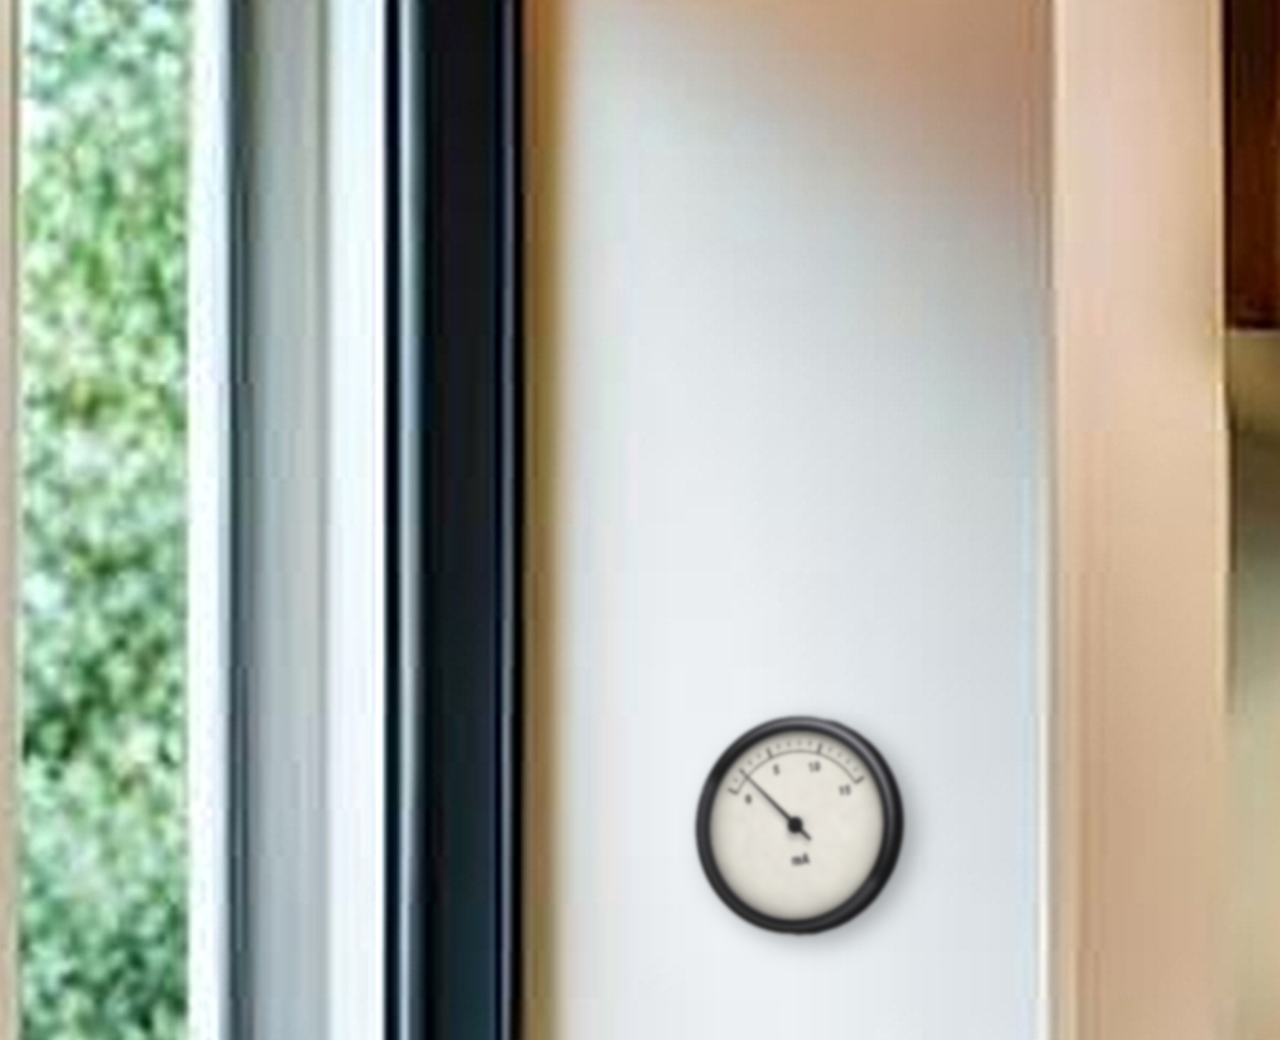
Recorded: 2 (mA)
